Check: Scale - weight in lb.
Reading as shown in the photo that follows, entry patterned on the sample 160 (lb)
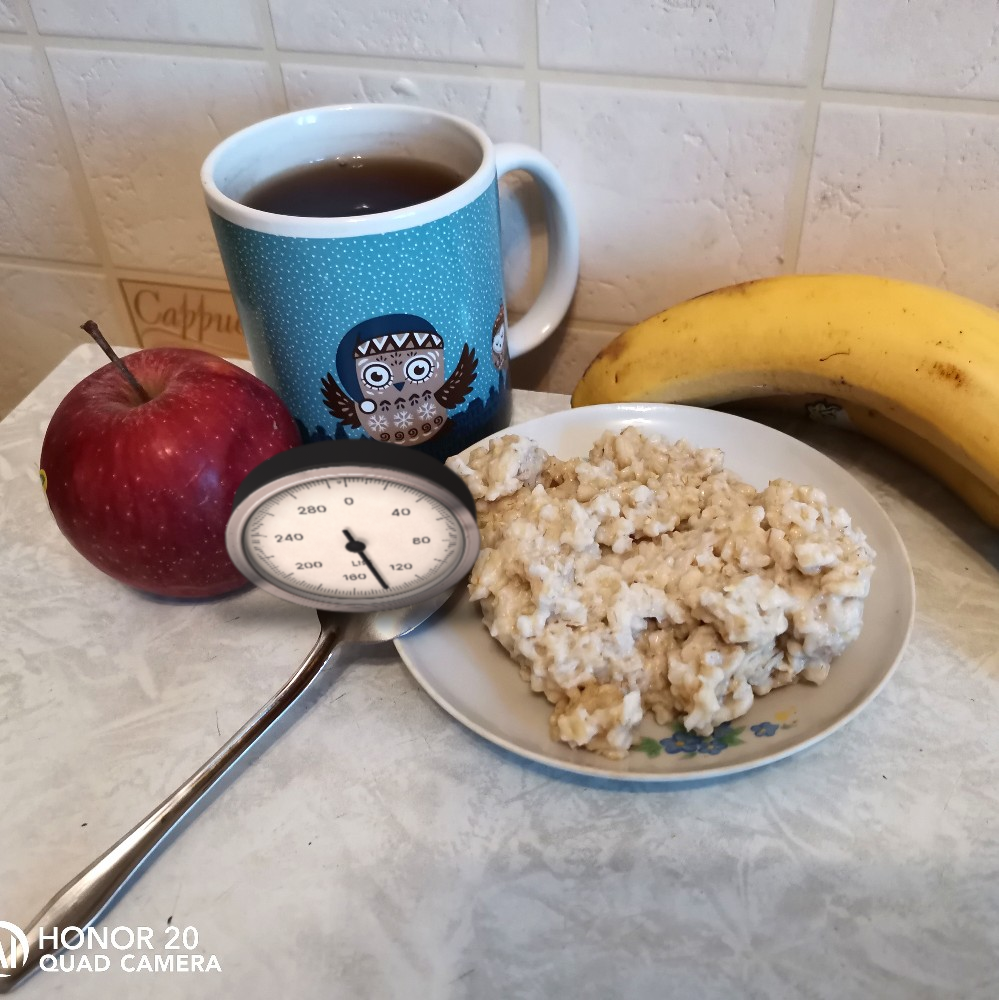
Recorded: 140 (lb)
